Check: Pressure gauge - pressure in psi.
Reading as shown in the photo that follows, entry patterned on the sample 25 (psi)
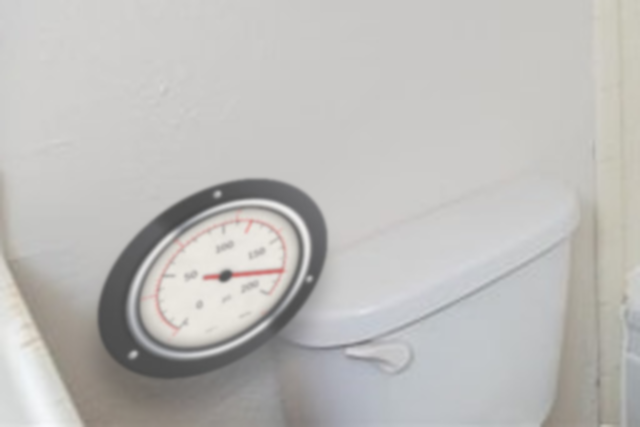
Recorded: 180 (psi)
